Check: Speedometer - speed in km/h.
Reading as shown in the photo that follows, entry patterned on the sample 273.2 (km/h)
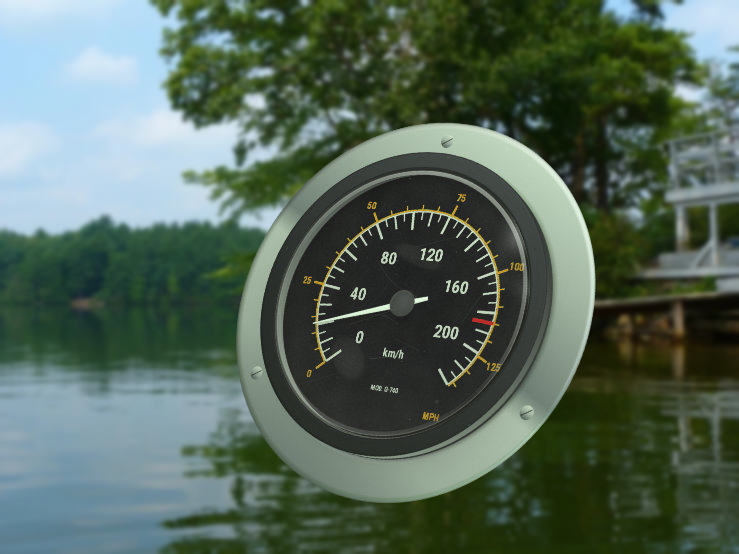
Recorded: 20 (km/h)
